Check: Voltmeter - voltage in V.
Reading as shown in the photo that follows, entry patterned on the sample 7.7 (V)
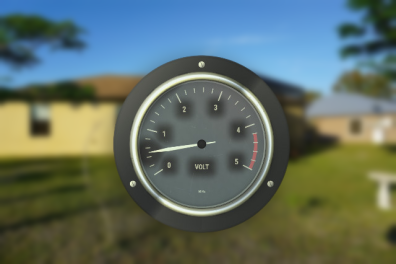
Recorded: 0.5 (V)
